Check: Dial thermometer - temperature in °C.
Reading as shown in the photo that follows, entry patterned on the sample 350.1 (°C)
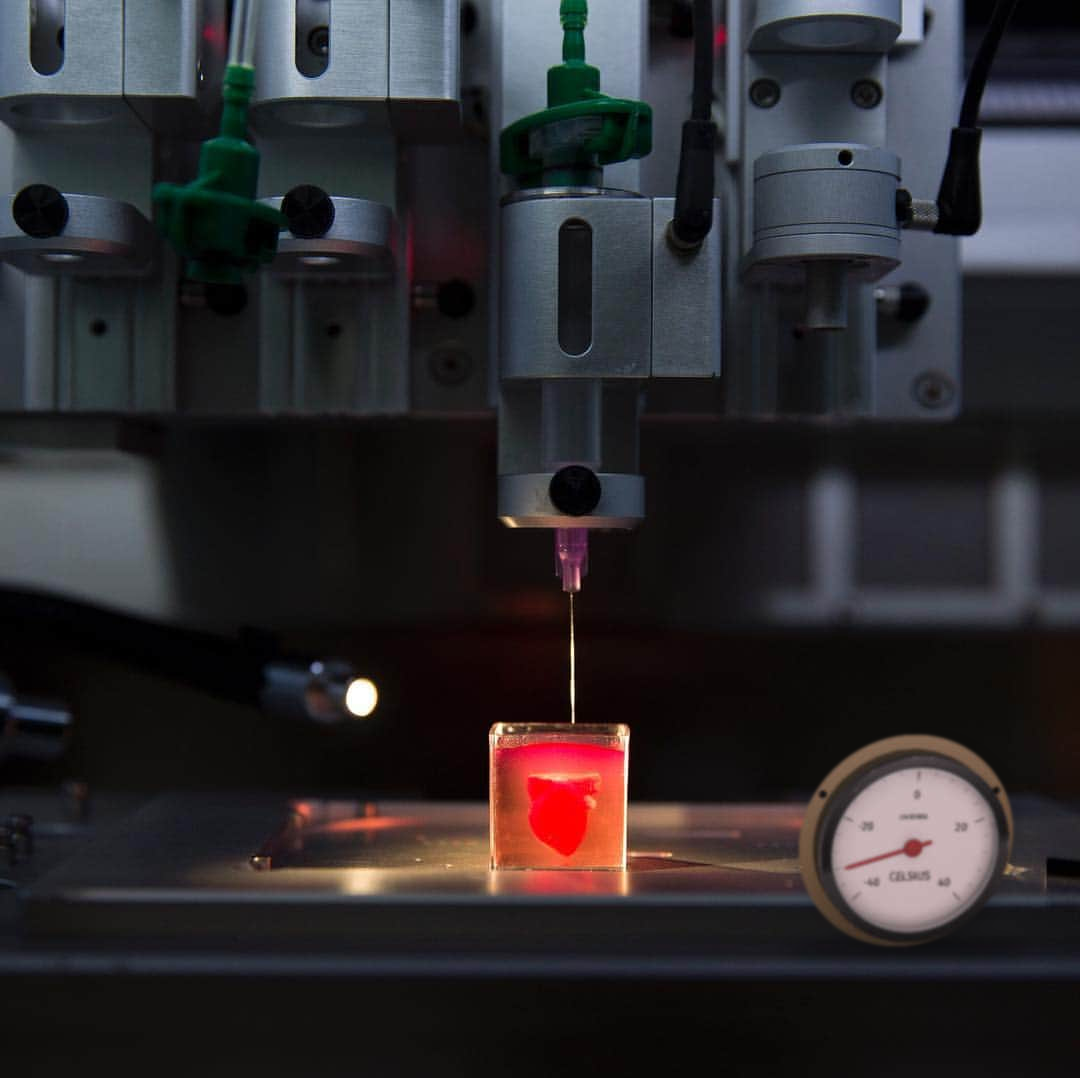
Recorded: -32 (°C)
